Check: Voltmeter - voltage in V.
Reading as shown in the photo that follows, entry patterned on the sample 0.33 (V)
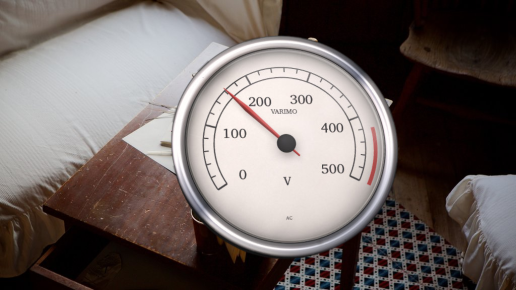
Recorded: 160 (V)
